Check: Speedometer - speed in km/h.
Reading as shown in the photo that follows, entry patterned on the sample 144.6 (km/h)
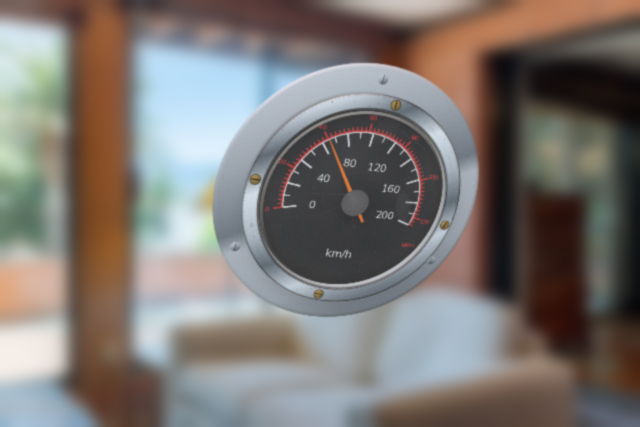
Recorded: 65 (km/h)
